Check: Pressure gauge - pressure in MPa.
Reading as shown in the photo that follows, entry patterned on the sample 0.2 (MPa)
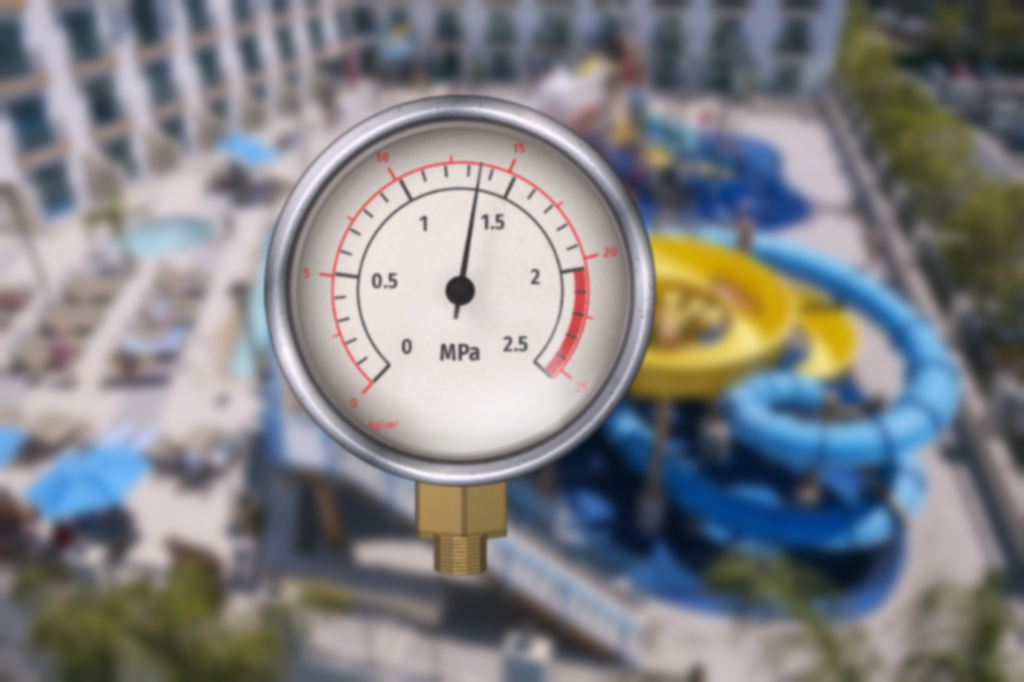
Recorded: 1.35 (MPa)
